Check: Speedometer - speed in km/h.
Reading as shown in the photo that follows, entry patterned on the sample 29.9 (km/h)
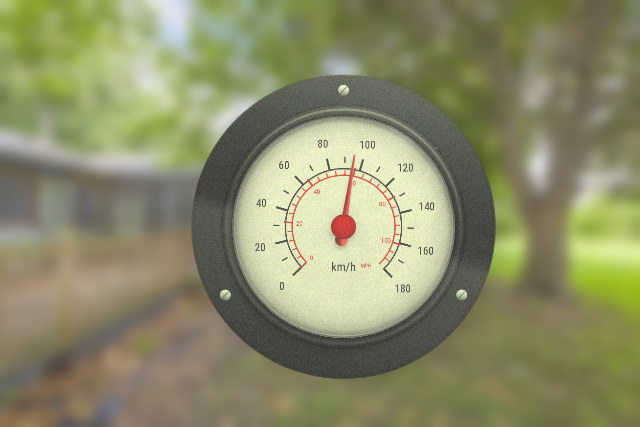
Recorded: 95 (km/h)
